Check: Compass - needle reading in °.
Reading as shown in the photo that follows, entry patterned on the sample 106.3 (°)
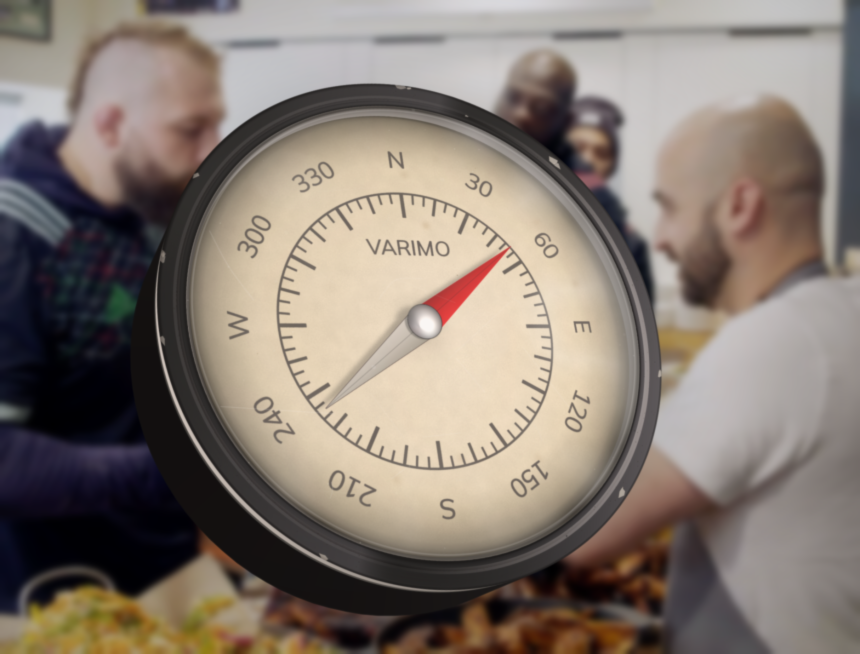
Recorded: 52.5 (°)
